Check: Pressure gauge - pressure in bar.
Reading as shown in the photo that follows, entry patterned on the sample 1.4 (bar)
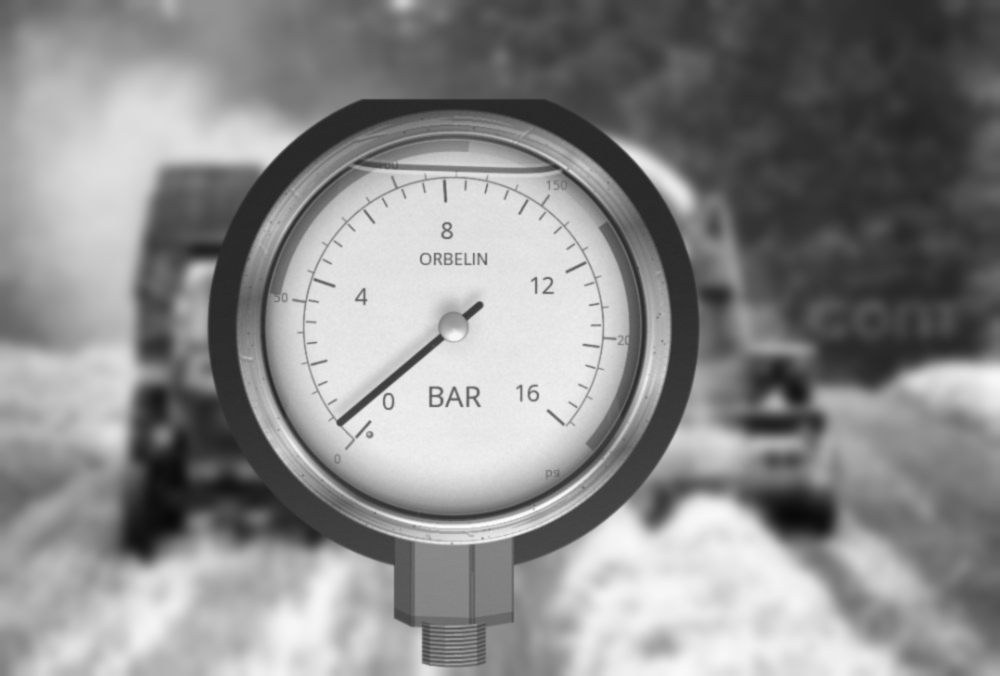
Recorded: 0.5 (bar)
